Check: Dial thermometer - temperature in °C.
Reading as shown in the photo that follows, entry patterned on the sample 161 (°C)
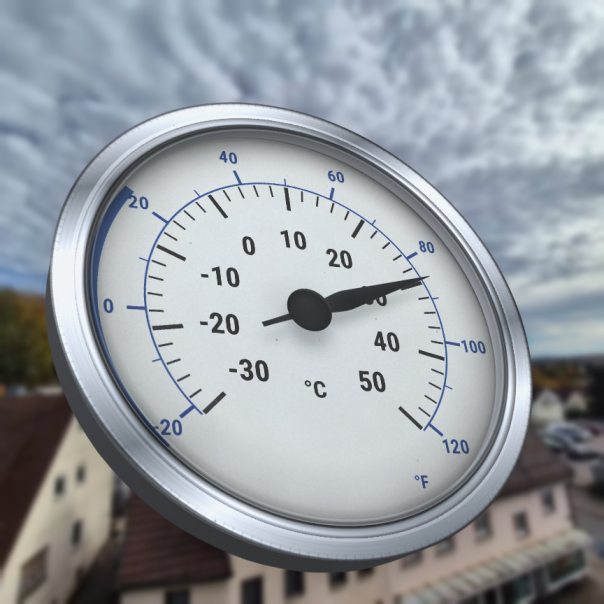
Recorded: 30 (°C)
